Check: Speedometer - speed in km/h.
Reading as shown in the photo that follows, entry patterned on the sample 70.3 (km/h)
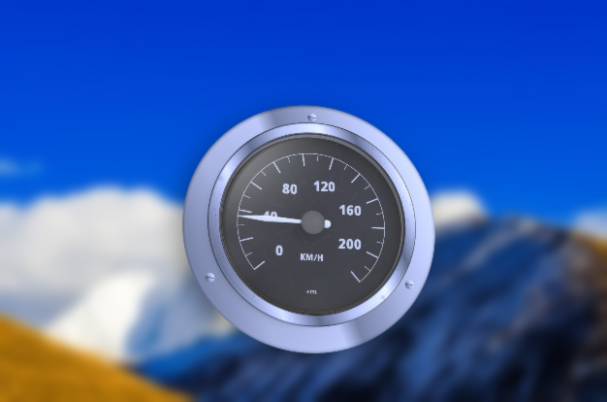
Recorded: 35 (km/h)
